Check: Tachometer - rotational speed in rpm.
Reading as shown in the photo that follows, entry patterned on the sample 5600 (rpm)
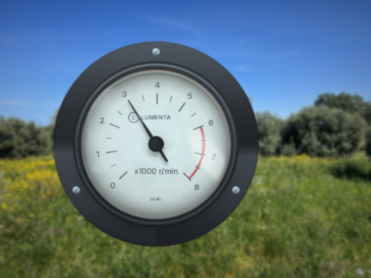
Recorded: 3000 (rpm)
